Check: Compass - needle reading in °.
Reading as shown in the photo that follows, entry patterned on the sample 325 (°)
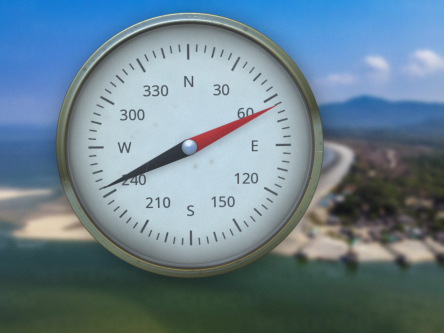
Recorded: 65 (°)
